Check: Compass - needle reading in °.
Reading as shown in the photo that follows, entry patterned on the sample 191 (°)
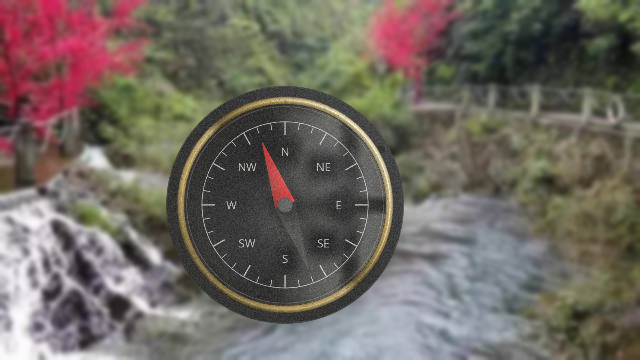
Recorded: 340 (°)
